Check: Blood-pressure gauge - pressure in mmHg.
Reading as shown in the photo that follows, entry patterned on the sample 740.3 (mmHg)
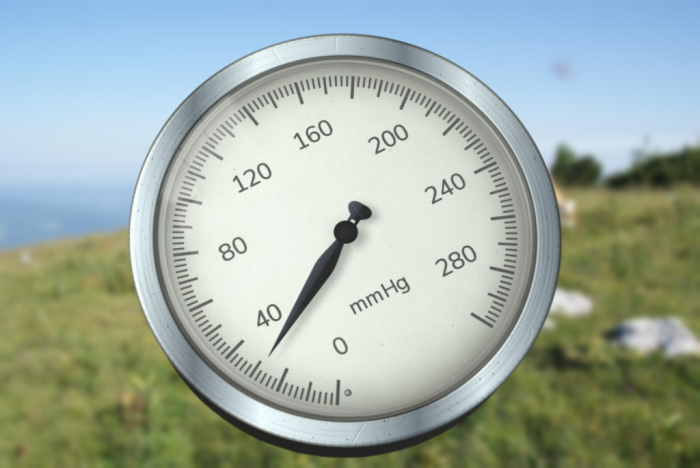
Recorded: 28 (mmHg)
